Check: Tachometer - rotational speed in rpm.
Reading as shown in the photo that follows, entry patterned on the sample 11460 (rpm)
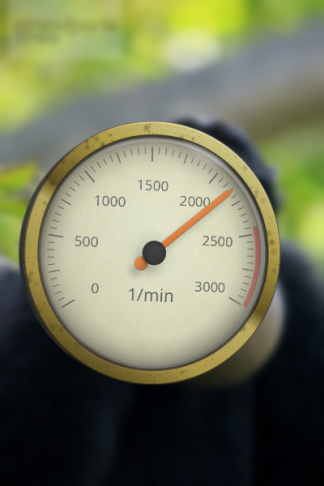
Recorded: 2150 (rpm)
